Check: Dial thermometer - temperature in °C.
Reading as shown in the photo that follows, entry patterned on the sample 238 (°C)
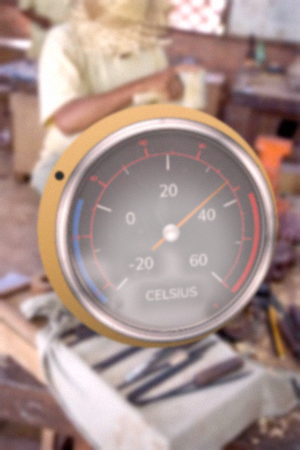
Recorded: 35 (°C)
